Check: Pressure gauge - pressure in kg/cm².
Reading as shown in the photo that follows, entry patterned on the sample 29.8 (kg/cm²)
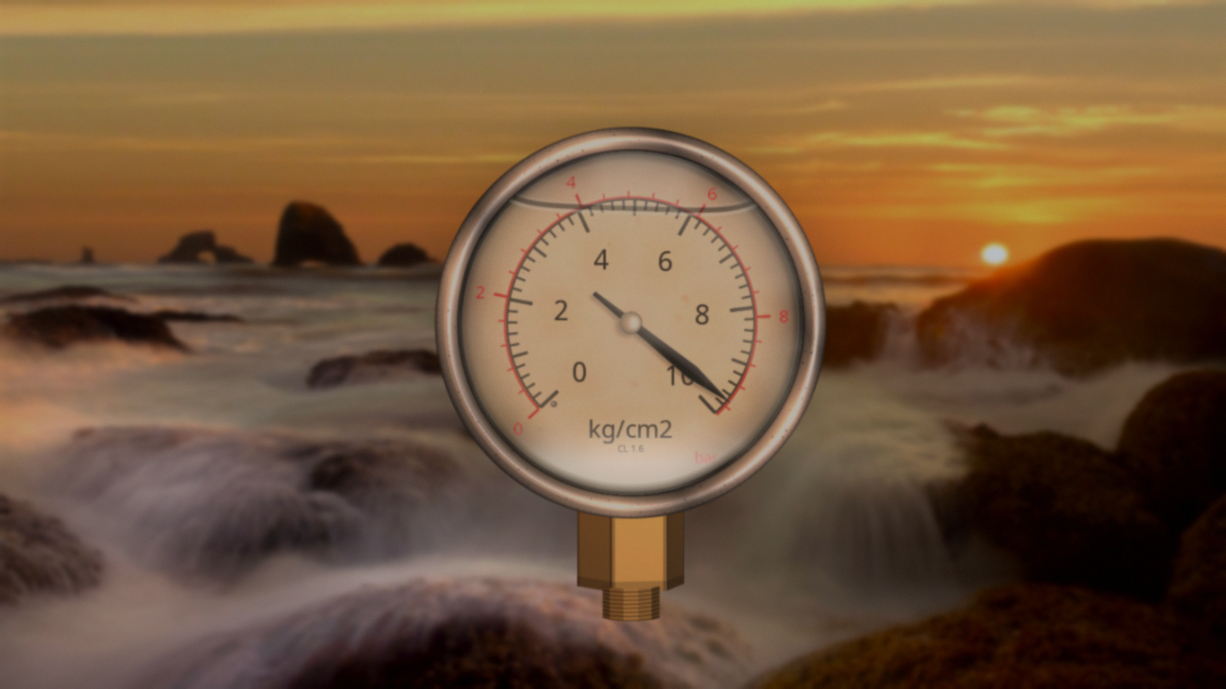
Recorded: 9.7 (kg/cm²)
